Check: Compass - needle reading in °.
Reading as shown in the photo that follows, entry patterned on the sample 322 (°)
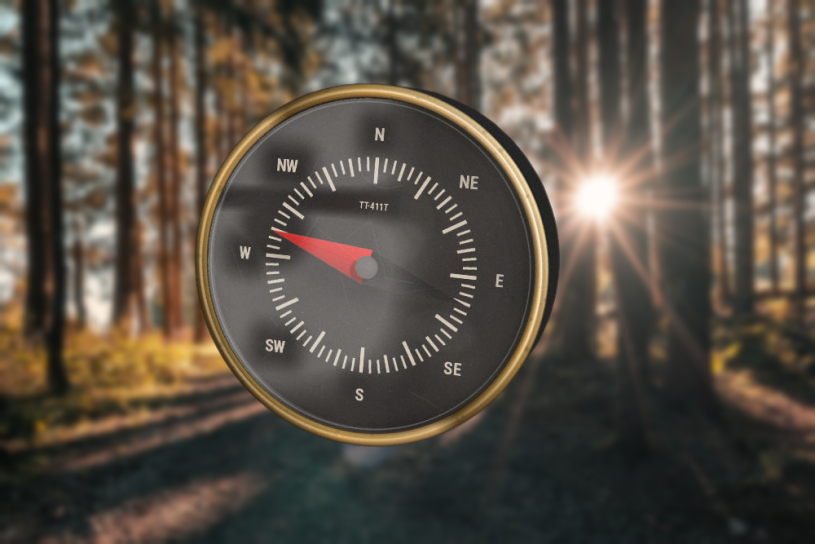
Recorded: 285 (°)
